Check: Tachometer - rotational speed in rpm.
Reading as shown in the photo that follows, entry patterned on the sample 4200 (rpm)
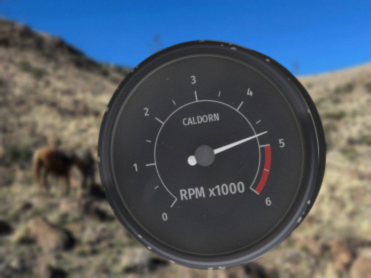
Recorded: 4750 (rpm)
